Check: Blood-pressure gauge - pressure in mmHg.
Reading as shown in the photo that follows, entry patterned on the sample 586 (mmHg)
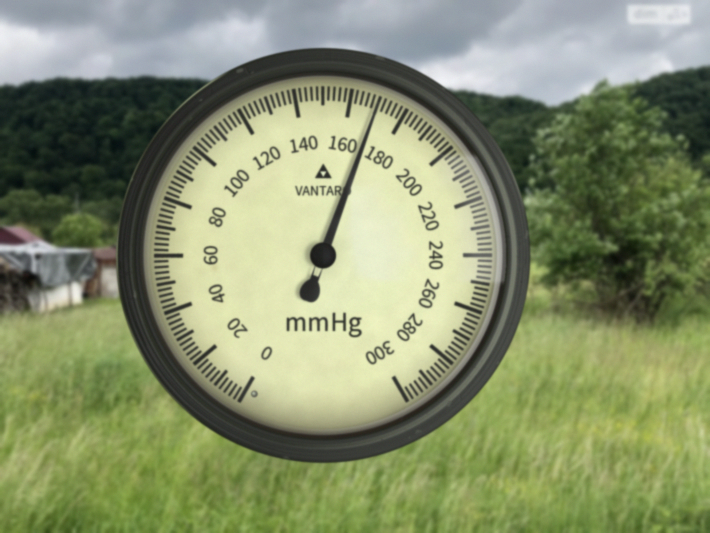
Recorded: 170 (mmHg)
